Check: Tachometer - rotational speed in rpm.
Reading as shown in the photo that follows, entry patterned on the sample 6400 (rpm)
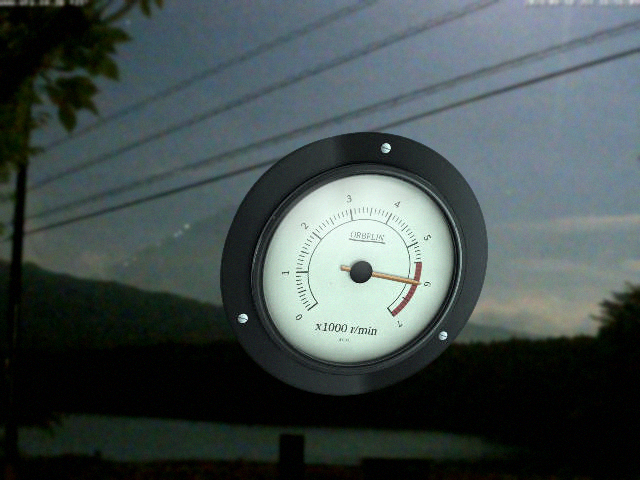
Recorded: 6000 (rpm)
